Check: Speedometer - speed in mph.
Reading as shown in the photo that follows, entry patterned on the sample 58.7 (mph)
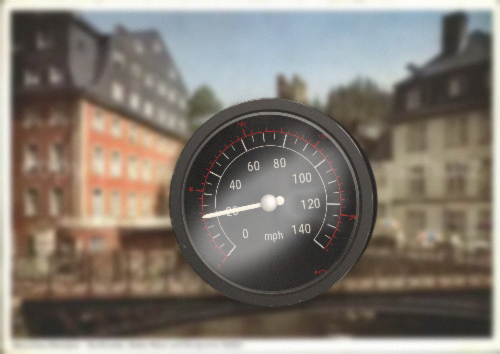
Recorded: 20 (mph)
